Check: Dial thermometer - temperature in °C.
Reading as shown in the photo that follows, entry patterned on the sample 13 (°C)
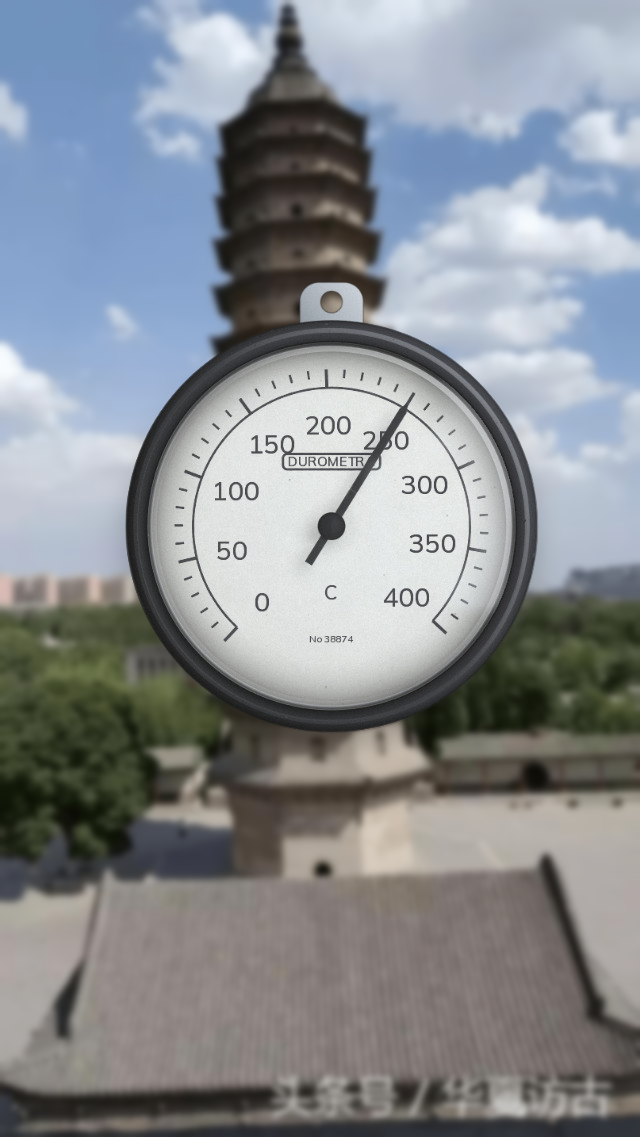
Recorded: 250 (°C)
